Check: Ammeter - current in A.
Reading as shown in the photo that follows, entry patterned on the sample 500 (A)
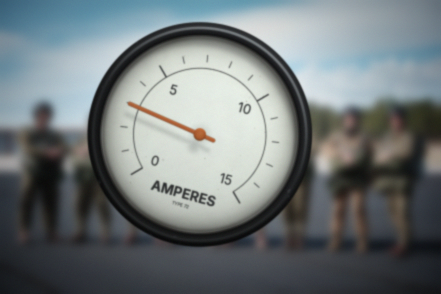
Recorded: 3 (A)
